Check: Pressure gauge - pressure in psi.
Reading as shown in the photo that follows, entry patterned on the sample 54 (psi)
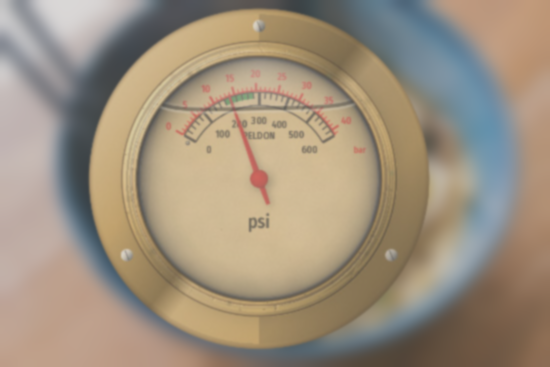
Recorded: 200 (psi)
